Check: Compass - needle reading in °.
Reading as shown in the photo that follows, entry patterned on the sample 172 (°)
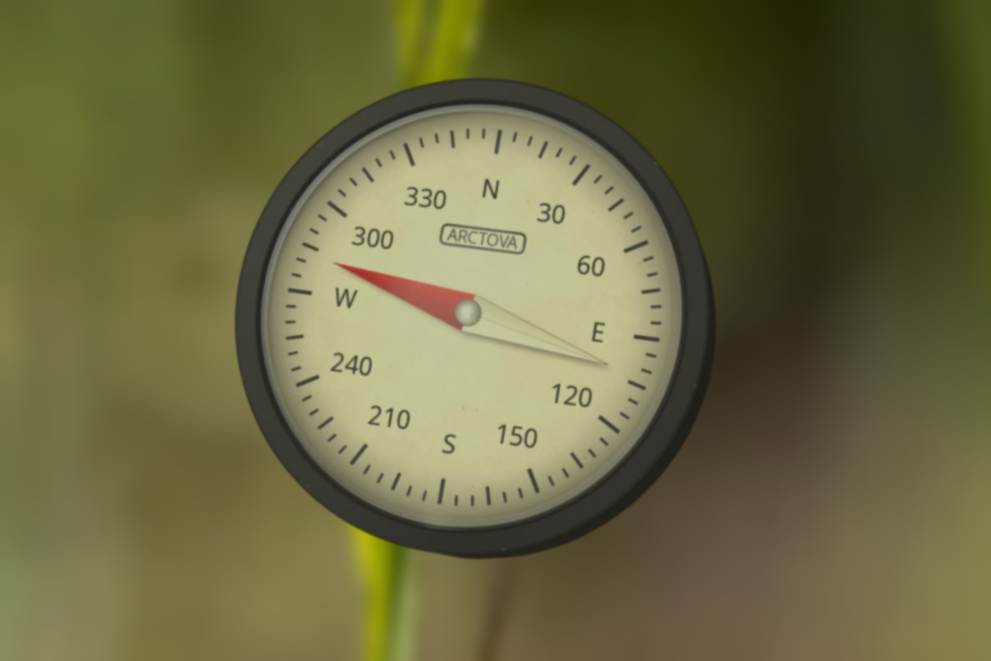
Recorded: 282.5 (°)
